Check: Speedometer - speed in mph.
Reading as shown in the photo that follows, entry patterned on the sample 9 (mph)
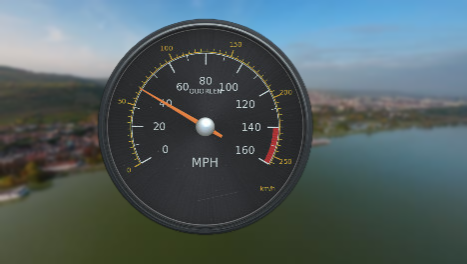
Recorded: 40 (mph)
